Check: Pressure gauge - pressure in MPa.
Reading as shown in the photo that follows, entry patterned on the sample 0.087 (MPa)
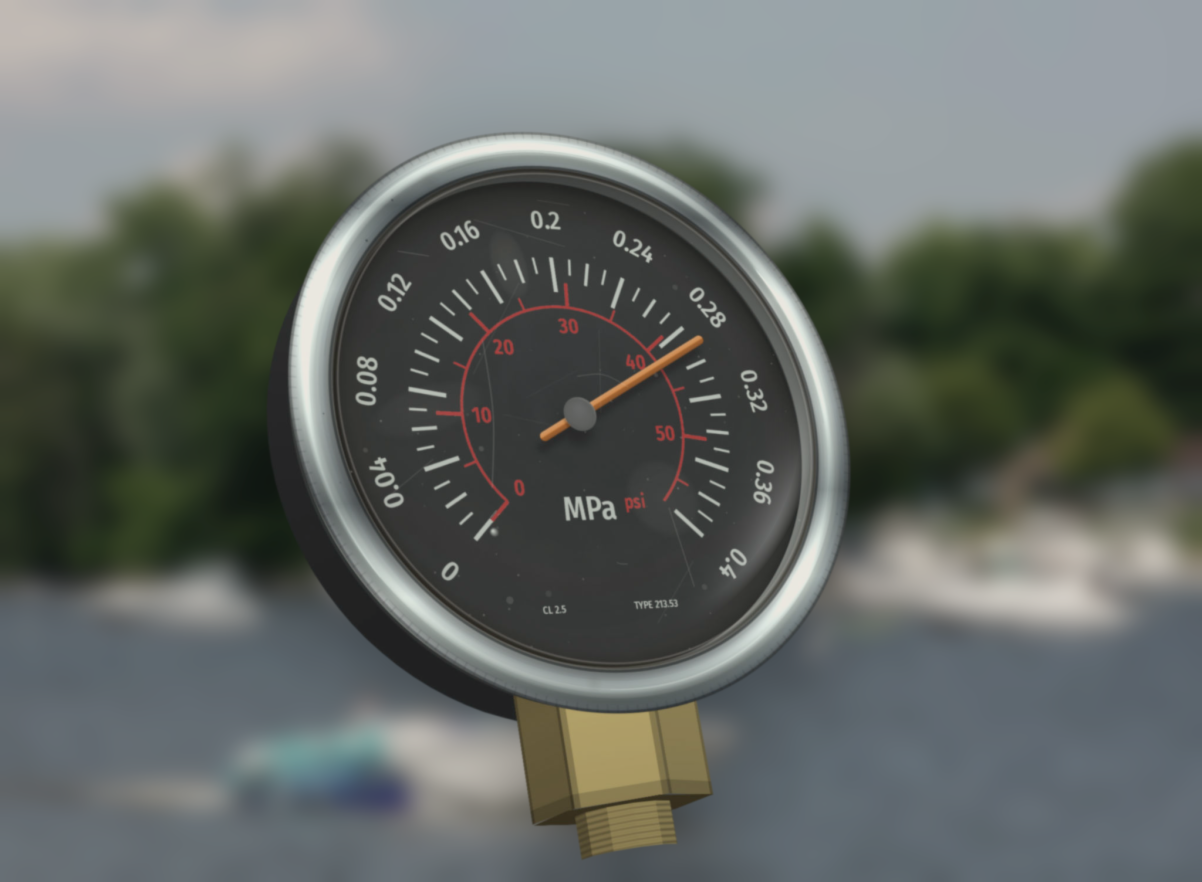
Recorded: 0.29 (MPa)
